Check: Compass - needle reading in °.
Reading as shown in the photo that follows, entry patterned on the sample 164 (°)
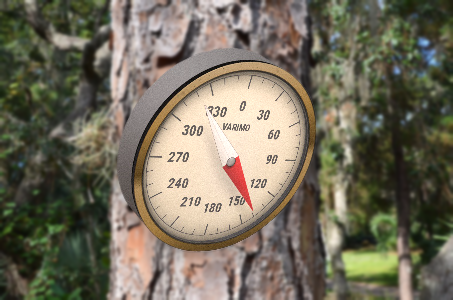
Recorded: 140 (°)
